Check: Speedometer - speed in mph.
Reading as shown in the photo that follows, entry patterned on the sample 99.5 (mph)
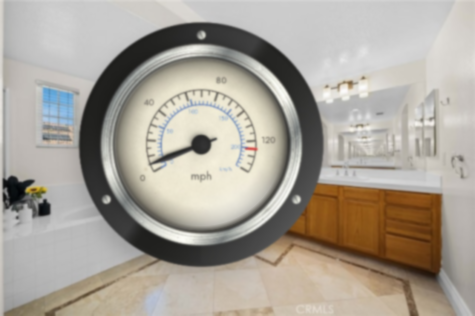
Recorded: 5 (mph)
